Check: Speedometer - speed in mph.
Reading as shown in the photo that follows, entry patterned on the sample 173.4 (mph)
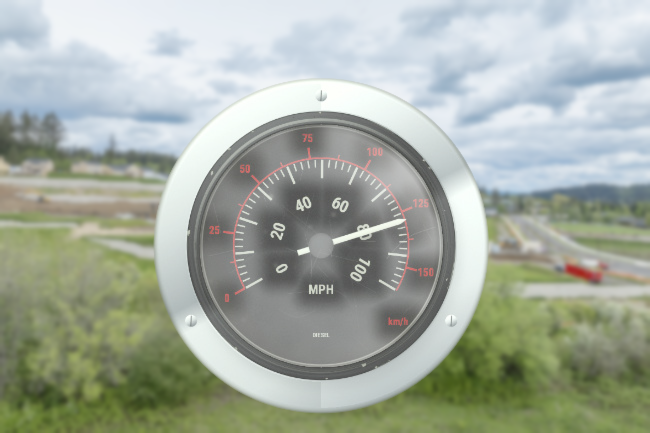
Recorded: 80 (mph)
